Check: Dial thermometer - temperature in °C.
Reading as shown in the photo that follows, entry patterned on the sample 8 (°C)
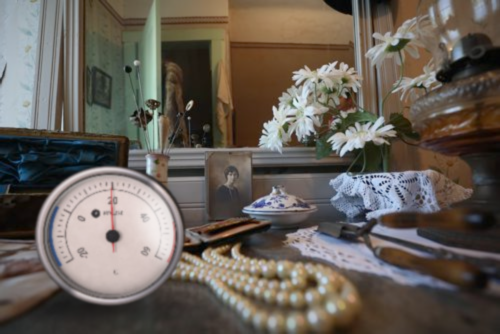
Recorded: 20 (°C)
